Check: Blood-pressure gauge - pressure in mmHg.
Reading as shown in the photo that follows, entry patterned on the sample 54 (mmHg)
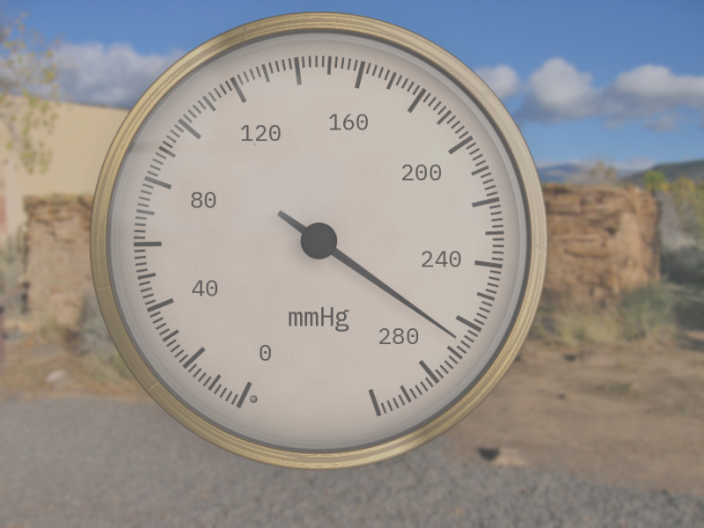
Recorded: 266 (mmHg)
